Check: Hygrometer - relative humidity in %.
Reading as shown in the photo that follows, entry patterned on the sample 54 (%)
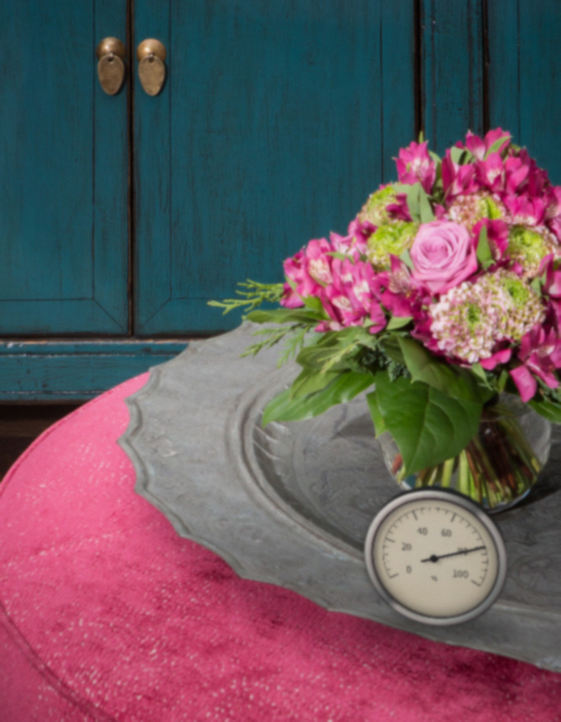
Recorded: 80 (%)
